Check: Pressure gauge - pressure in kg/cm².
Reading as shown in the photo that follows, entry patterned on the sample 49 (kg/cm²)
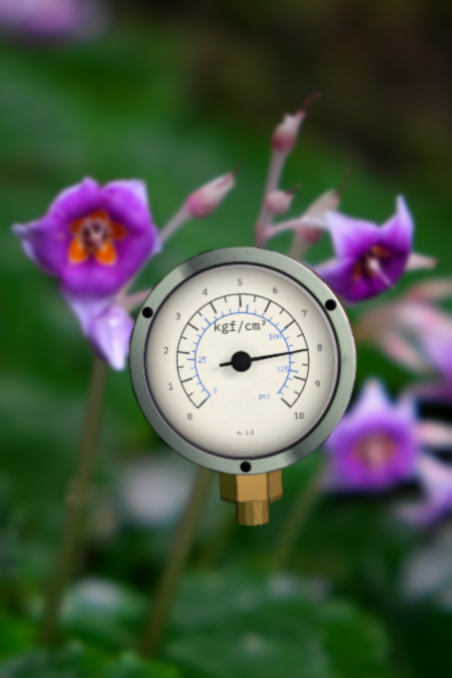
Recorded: 8 (kg/cm²)
